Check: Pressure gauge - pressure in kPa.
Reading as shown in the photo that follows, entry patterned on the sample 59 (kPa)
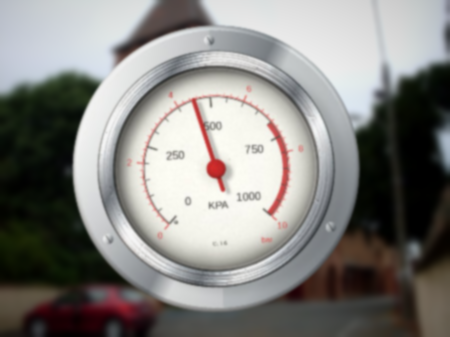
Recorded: 450 (kPa)
